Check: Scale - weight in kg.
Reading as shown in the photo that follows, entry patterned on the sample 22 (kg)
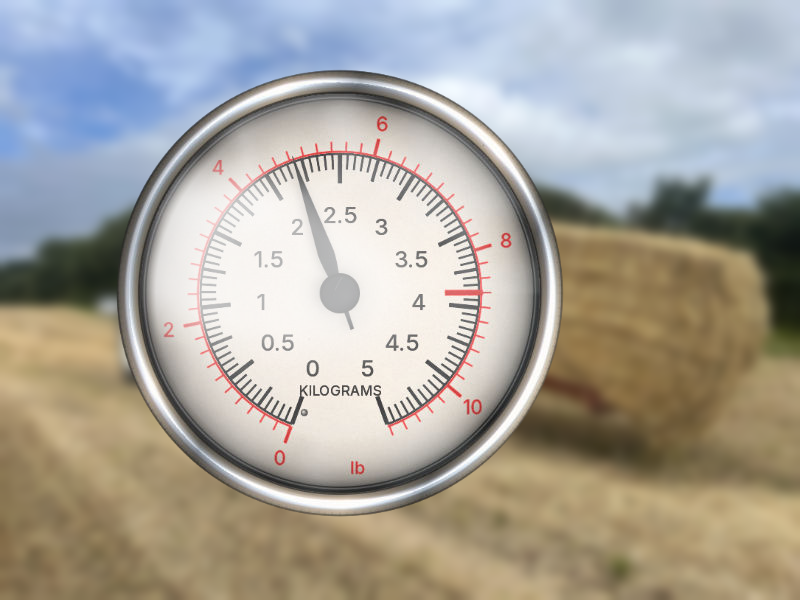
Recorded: 2.2 (kg)
